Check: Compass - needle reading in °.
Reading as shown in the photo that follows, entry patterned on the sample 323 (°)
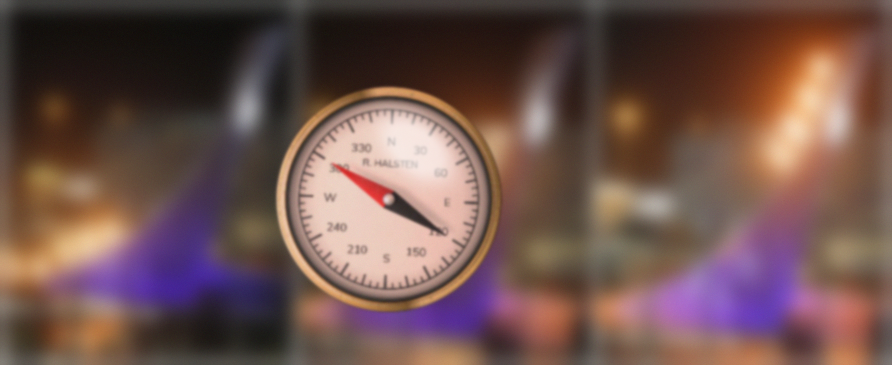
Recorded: 300 (°)
